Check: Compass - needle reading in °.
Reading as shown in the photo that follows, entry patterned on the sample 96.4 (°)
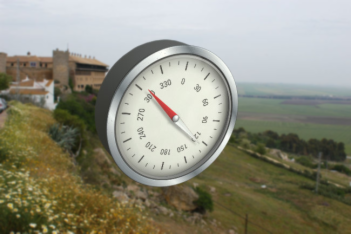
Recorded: 305 (°)
